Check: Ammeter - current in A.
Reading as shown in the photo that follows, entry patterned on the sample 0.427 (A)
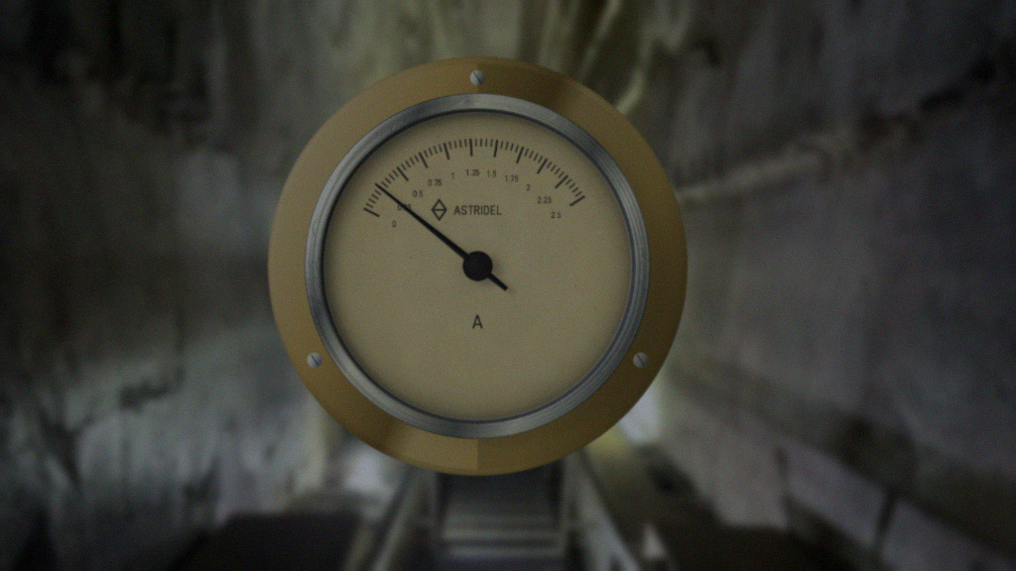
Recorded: 0.25 (A)
